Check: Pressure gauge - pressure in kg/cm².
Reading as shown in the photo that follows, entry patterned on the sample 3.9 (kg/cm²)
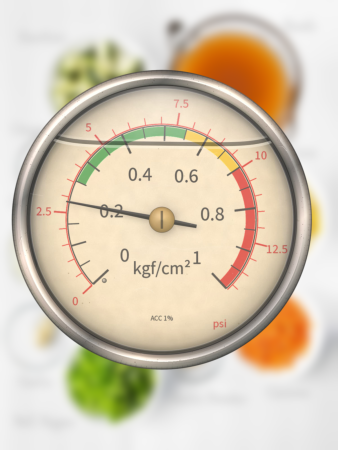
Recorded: 0.2 (kg/cm²)
